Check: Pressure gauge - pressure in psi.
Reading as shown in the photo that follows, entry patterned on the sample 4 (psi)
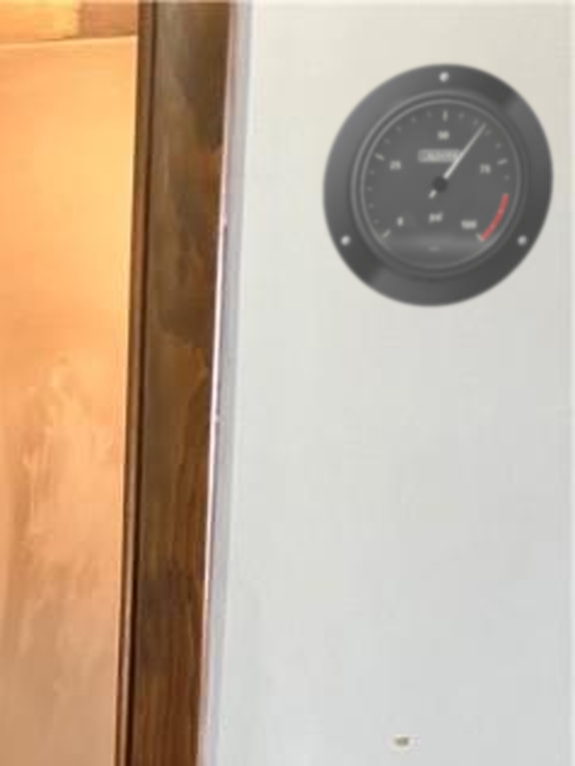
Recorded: 62.5 (psi)
